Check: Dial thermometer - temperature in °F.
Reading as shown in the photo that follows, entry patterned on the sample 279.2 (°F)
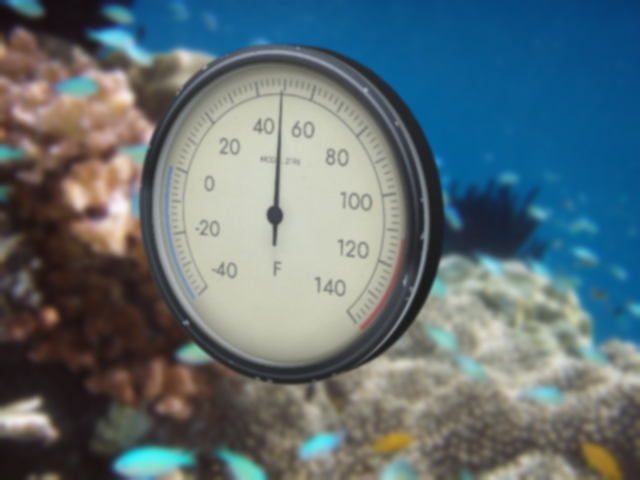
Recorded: 50 (°F)
